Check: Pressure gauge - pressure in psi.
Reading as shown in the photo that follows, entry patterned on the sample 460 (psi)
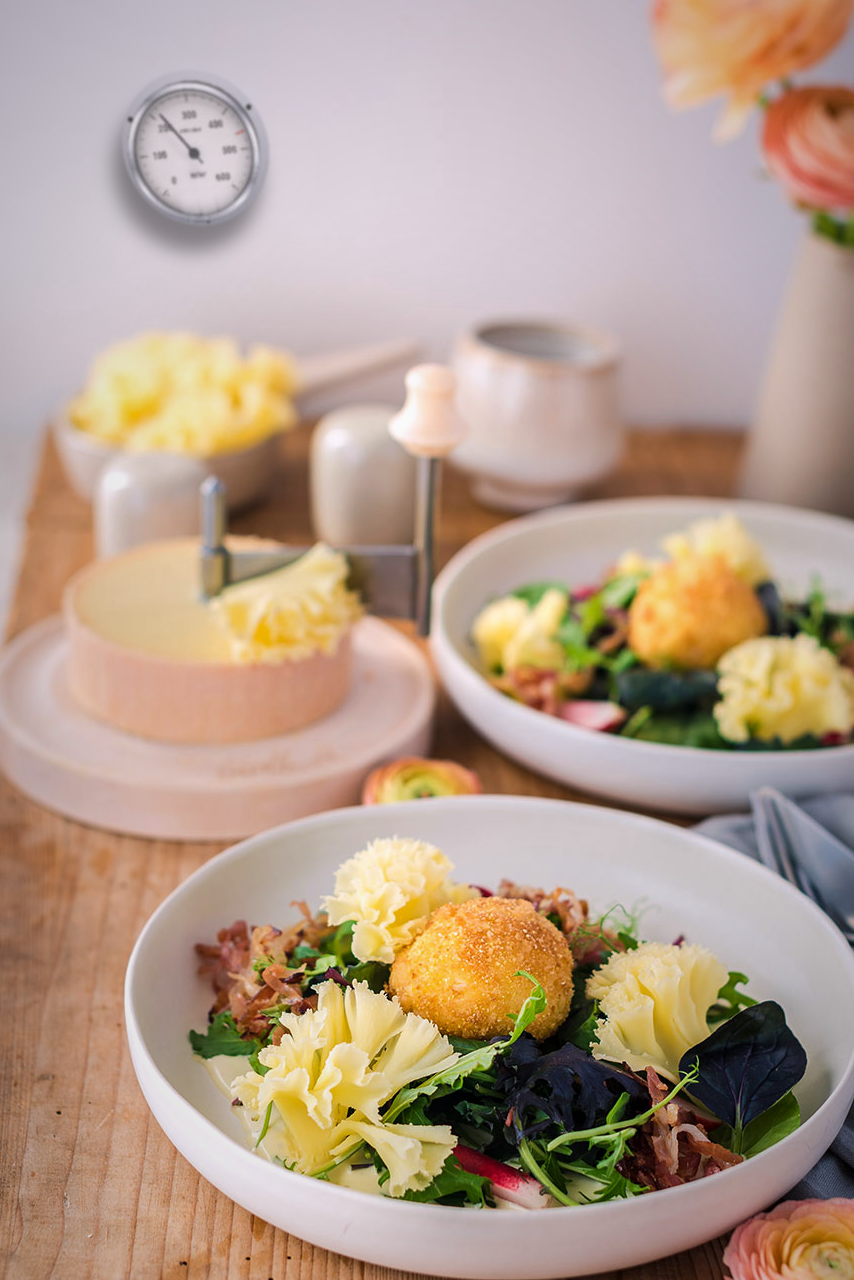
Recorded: 220 (psi)
